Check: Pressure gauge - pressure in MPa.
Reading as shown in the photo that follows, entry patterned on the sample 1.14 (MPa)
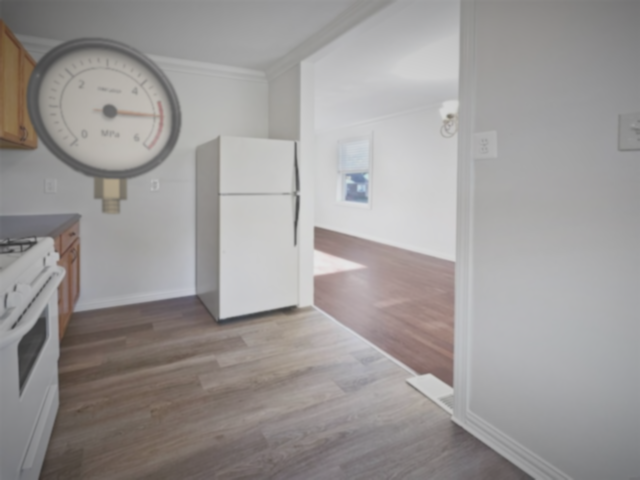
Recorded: 5 (MPa)
